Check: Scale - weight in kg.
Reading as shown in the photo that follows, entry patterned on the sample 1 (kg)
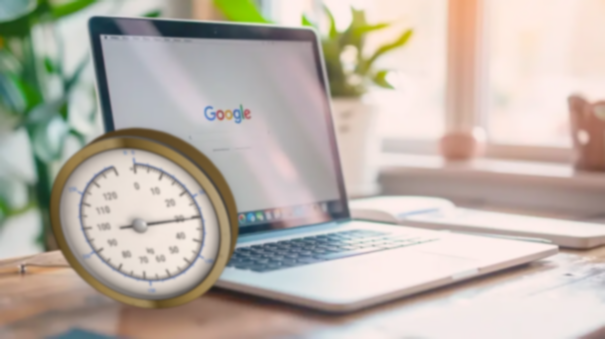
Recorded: 30 (kg)
